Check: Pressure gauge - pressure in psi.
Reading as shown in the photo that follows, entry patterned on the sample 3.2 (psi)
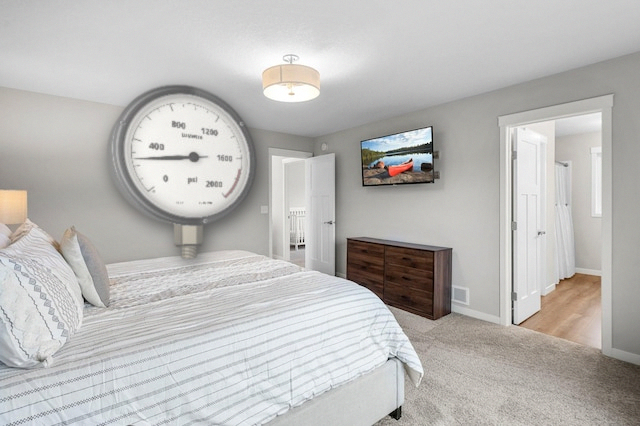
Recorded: 250 (psi)
